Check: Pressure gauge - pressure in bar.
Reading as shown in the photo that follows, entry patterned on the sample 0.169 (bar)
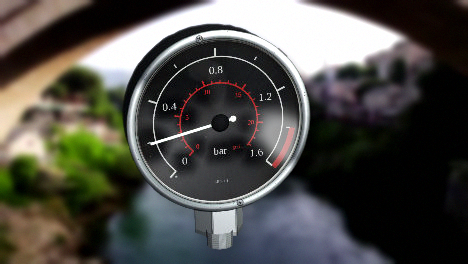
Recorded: 0.2 (bar)
